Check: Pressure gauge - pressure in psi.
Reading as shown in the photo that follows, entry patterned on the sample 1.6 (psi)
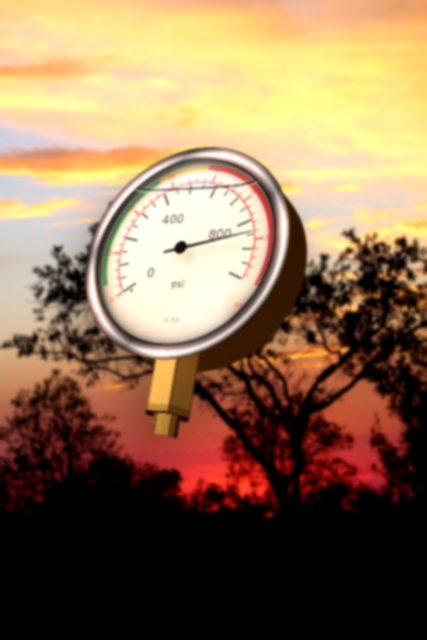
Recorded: 850 (psi)
